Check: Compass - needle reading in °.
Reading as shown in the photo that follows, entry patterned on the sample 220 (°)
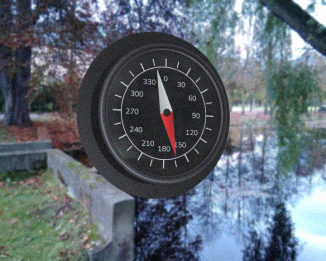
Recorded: 165 (°)
